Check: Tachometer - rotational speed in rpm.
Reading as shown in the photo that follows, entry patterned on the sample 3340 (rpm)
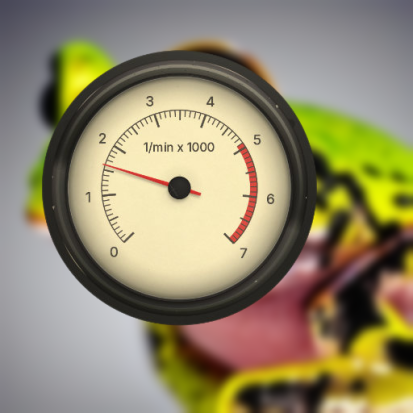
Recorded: 1600 (rpm)
